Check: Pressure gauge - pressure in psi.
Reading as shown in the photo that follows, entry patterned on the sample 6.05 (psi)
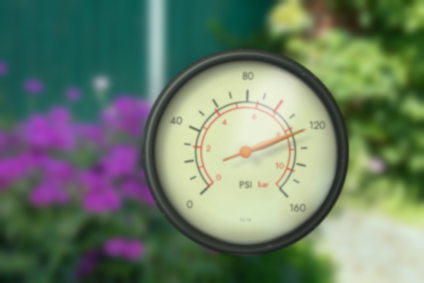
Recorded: 120 (psi)
